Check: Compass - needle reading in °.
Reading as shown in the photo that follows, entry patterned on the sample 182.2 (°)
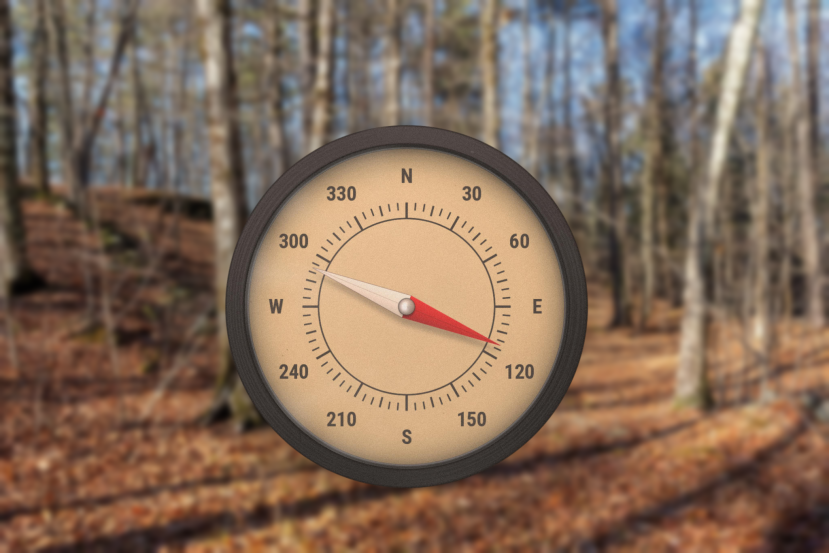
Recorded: 112.5 (°)
